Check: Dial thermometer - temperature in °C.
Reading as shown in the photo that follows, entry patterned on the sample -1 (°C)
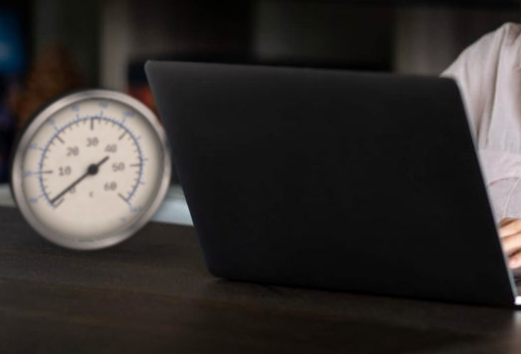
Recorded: 2 (°C)
